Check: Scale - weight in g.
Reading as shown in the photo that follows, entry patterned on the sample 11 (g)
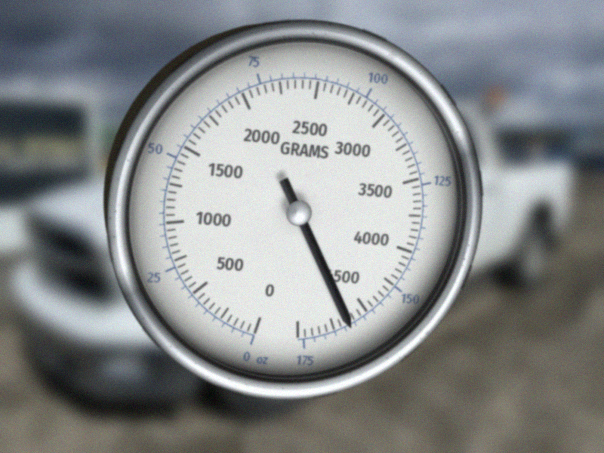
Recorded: 4650 (g)
